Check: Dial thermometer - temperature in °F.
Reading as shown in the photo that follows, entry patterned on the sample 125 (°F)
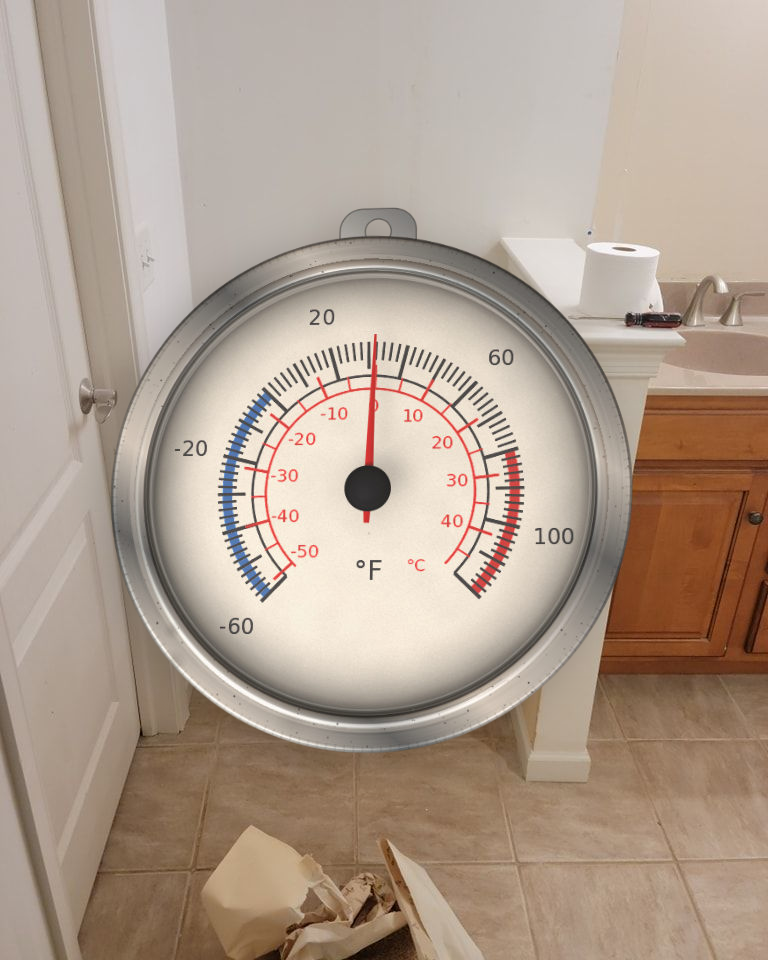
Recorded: 32 (°F)
